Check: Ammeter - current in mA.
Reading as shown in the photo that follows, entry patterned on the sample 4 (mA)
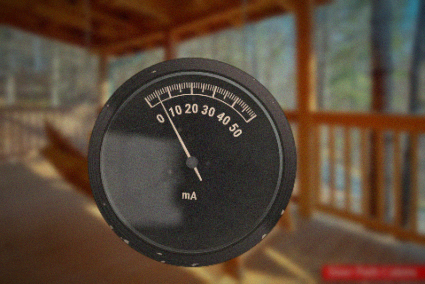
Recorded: 5 (mA)
